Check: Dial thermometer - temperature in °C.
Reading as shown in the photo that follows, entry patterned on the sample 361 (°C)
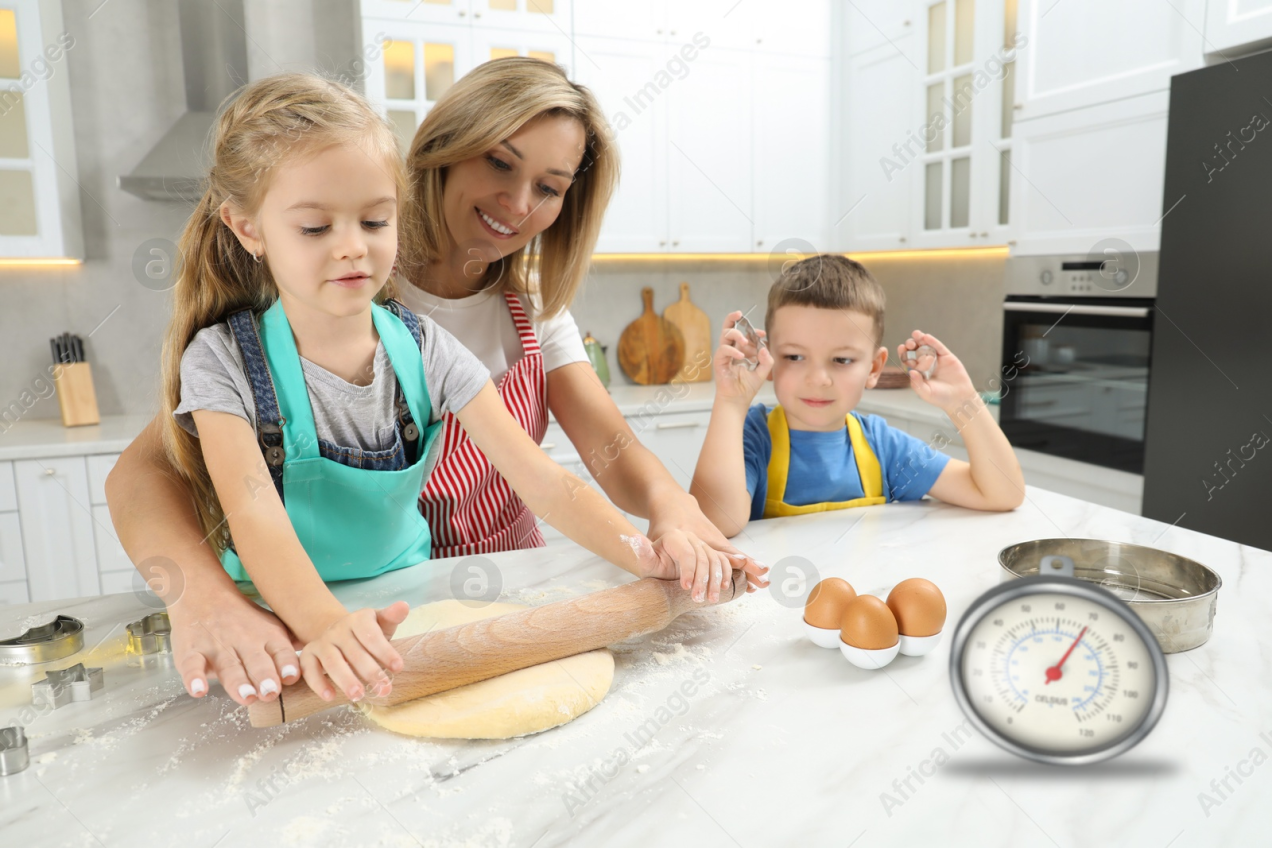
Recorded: 70 (°C)
